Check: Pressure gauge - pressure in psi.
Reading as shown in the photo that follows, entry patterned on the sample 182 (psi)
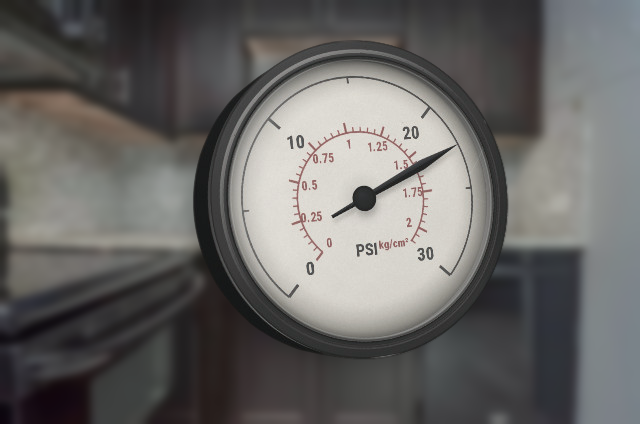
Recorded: 22.5 (psi)
